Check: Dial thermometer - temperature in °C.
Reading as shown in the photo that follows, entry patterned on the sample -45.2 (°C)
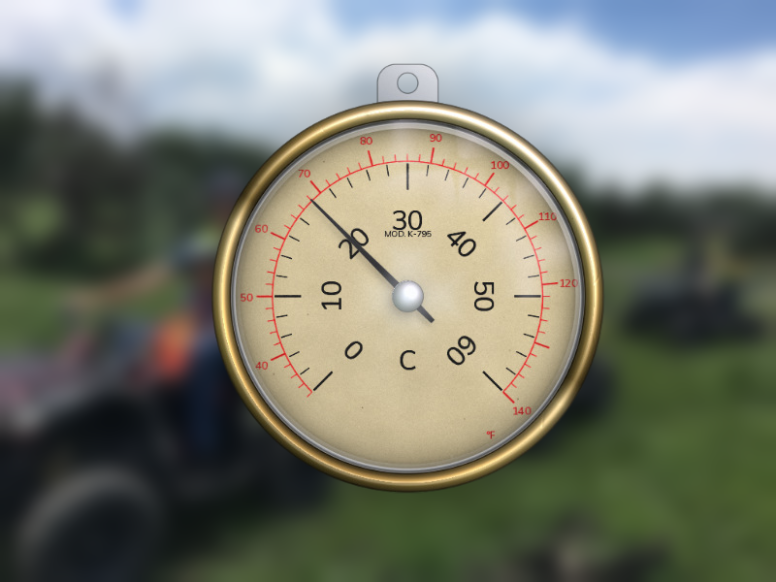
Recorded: 20 (°C)
